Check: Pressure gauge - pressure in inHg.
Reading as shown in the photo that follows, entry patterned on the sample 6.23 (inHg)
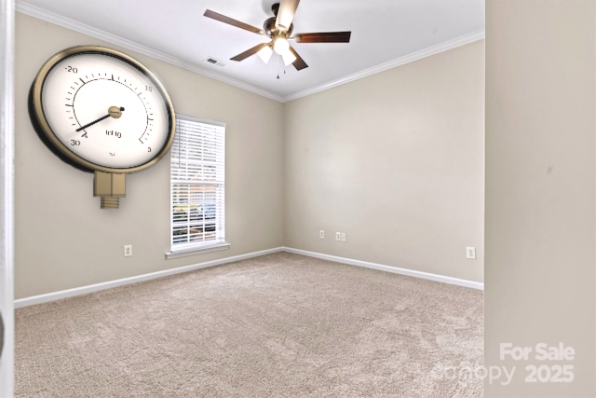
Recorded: -29 (inHg)
